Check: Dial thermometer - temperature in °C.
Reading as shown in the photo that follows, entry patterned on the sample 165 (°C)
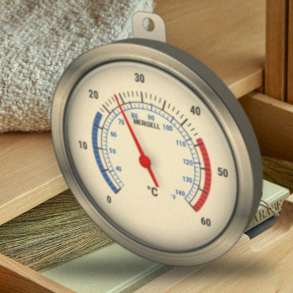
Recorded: 25 (°C)
